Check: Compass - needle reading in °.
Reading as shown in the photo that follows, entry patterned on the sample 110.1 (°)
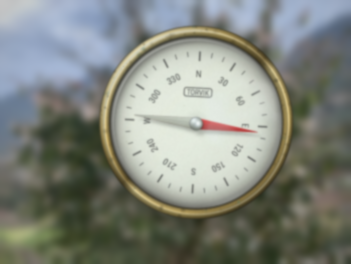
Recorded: 95 (°)
